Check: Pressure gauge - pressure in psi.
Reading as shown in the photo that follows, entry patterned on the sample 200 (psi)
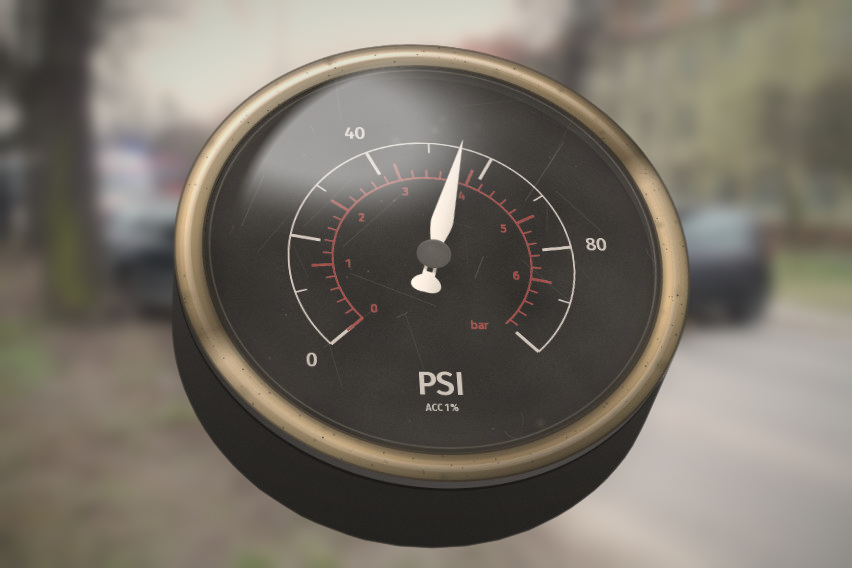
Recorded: 55 (psi)
